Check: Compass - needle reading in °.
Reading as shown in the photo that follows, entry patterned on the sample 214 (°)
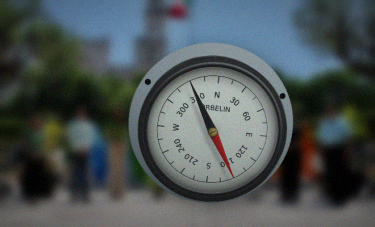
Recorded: 150 (°)
